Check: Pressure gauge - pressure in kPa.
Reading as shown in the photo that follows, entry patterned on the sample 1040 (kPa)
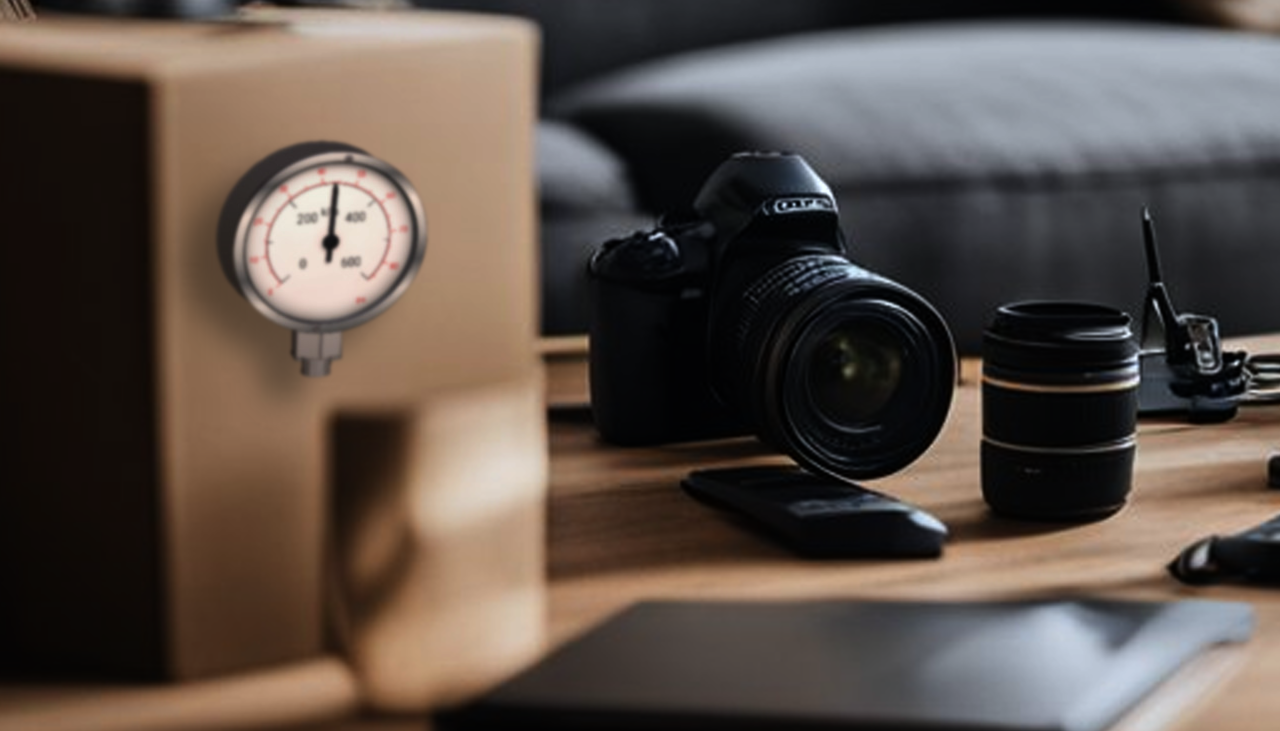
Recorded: 300 (kPa)
